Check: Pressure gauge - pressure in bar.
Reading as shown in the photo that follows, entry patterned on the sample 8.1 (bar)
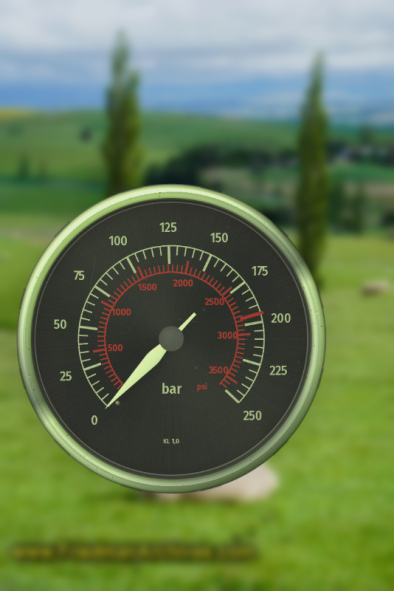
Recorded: 0 (bar)
